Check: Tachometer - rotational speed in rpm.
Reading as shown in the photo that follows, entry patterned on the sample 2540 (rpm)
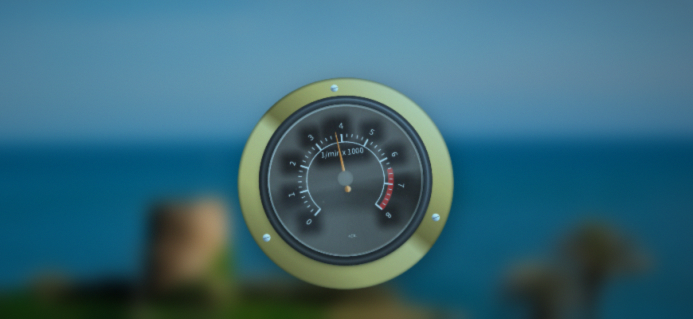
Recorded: 3800 (rpm)
